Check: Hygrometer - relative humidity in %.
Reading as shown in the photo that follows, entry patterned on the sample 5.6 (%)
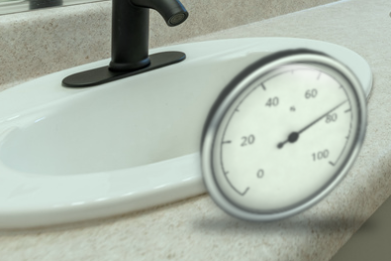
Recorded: 75 (%)
